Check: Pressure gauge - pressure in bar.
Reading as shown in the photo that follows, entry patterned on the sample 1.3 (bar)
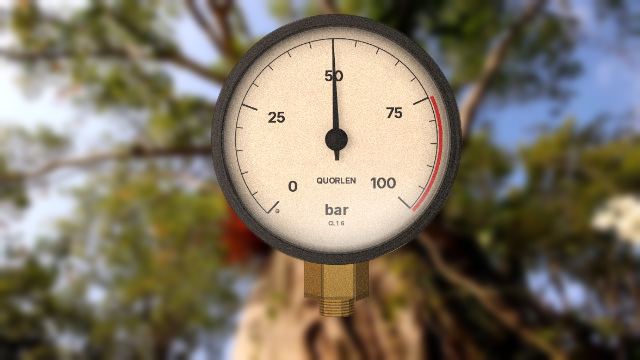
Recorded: 50 (bar)
